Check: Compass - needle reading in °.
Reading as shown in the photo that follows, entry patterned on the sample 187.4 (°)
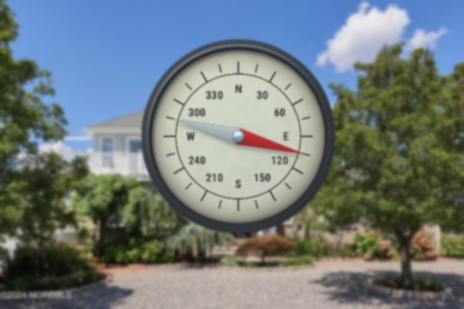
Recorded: 105 (°)
